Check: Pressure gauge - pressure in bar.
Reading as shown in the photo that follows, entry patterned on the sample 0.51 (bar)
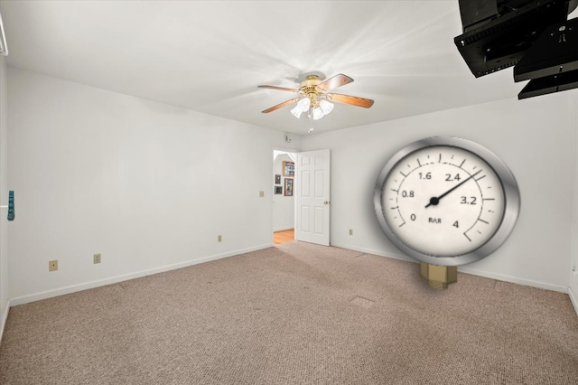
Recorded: 2.7 (bar)
